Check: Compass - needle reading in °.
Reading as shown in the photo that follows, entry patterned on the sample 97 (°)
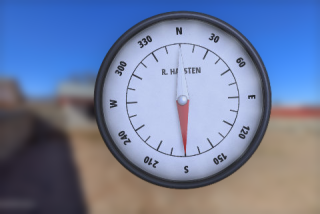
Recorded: 180 (°)
